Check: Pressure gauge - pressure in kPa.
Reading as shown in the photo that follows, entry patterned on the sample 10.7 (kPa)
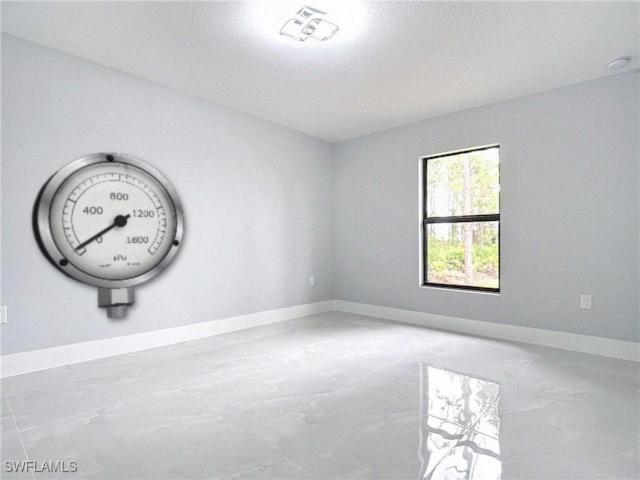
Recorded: 50 (kPa)
